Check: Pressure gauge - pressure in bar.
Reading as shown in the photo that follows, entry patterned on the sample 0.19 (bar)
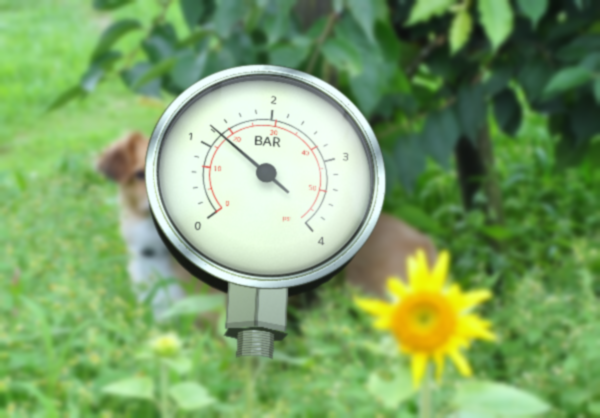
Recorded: 1.2 (bar)
